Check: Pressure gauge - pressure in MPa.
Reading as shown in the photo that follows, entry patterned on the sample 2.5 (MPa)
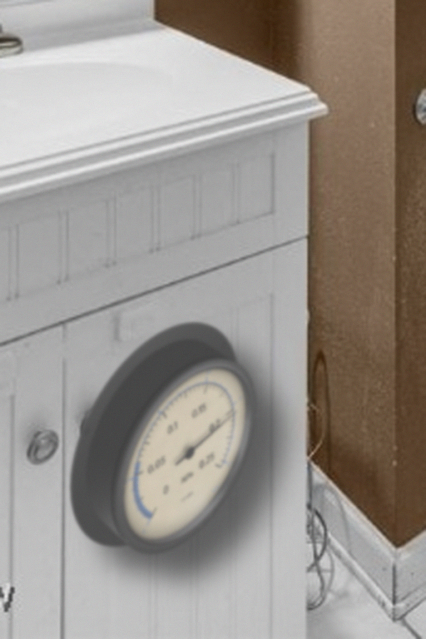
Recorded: 0.2 (MPa)
